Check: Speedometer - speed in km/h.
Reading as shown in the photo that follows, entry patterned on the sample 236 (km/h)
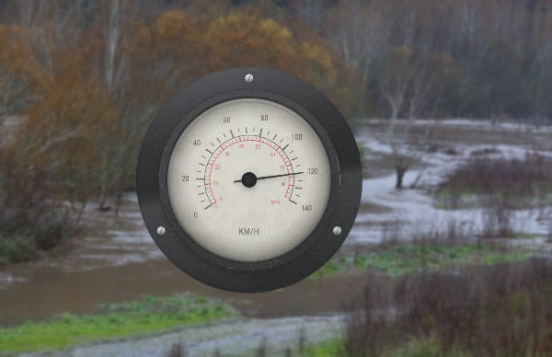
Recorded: 120 (km/h)
